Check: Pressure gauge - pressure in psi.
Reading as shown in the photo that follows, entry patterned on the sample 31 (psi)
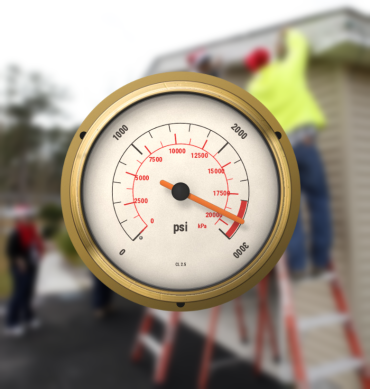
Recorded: 2800 (psi)
